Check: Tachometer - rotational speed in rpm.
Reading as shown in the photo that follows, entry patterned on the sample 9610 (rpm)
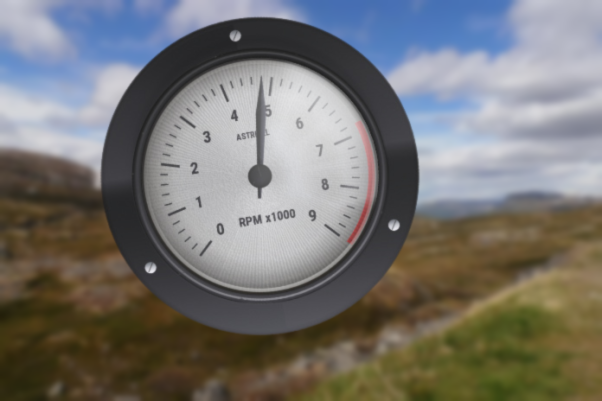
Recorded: 4800 (rpm)
